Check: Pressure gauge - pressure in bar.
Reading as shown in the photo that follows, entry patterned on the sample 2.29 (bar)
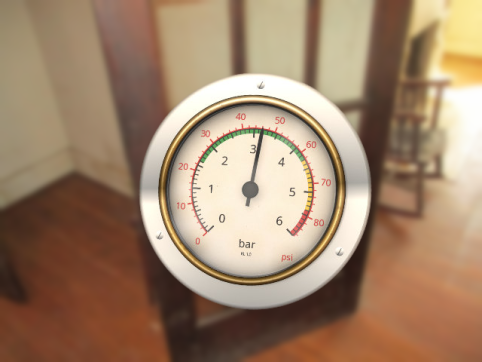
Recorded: 3.2 (bar)
